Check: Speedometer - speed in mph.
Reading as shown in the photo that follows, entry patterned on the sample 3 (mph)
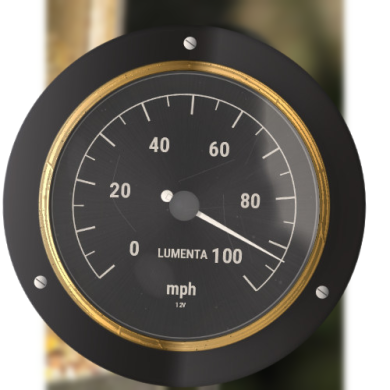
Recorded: 92.5 (mph)
